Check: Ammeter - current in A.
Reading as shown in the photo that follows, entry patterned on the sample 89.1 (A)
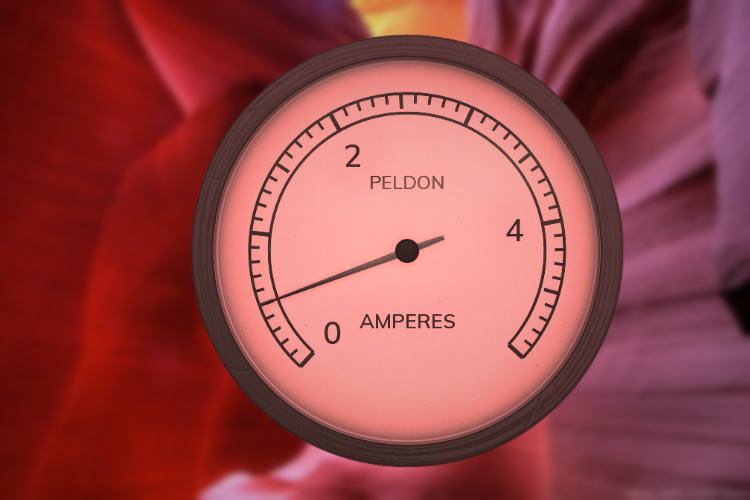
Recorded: 0.5 (A)
